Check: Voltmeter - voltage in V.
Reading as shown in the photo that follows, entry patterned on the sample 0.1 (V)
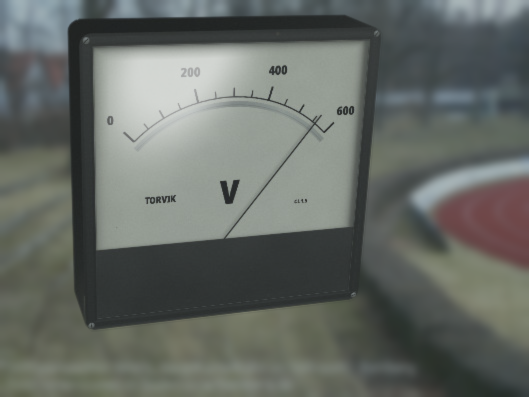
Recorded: 550 (V)
